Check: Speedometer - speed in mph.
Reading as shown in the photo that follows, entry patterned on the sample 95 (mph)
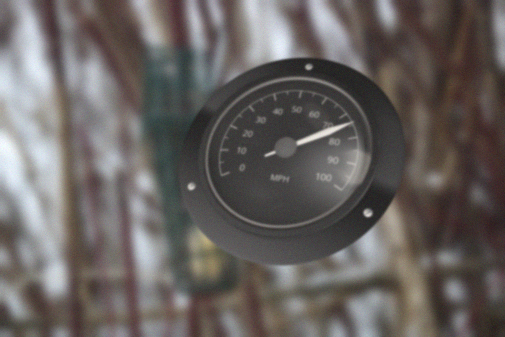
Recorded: 75 (mph)
